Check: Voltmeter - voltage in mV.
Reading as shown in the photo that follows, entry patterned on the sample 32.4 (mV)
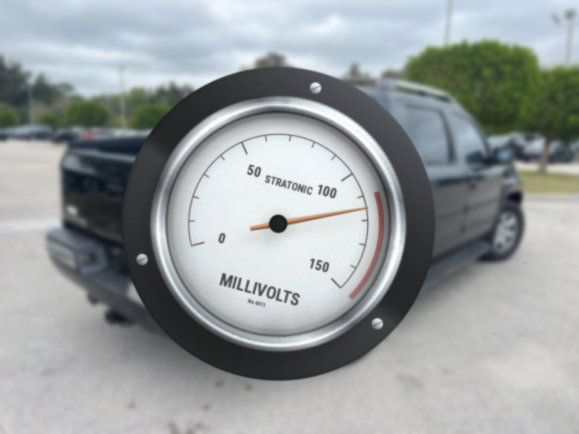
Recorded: 115 (mV)
